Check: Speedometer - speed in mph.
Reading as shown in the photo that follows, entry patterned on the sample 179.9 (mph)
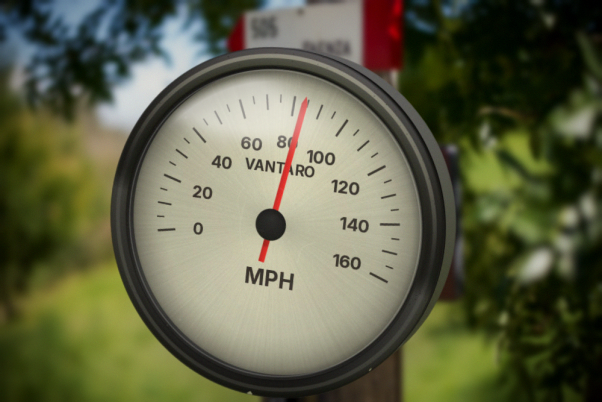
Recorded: 85 (mph)
